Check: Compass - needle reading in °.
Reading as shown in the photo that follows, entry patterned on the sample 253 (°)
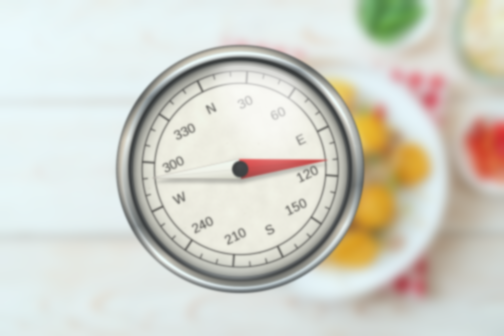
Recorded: 110 (°)
